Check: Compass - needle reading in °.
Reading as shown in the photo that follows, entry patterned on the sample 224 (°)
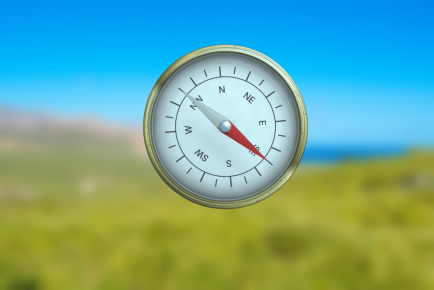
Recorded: 135 (°)
